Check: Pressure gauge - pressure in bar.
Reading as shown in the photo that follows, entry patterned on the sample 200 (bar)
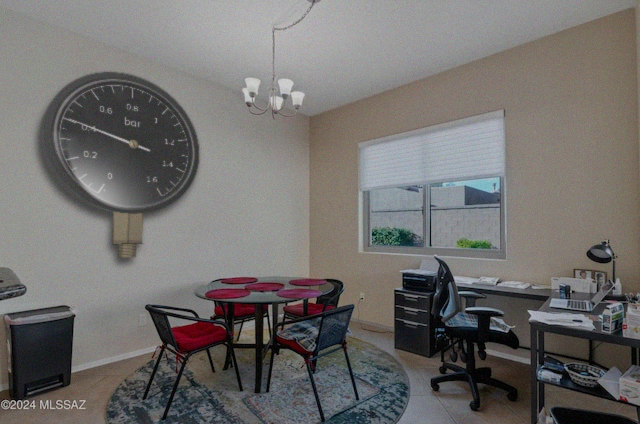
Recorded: 0.4 (bar)
